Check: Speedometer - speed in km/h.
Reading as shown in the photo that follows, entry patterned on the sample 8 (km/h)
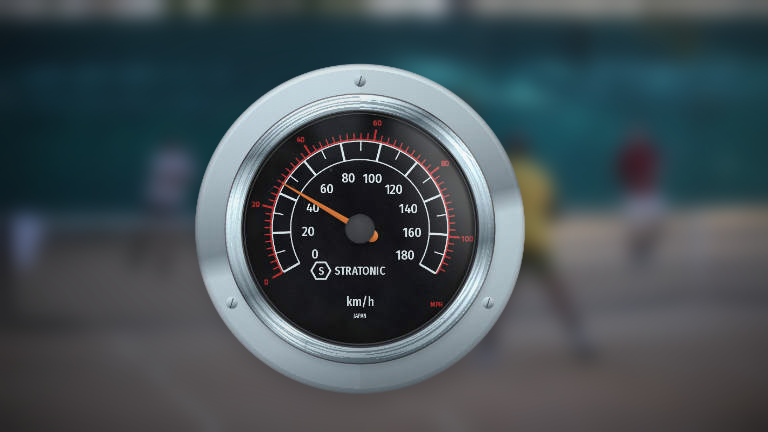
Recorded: 45 (km/h)
